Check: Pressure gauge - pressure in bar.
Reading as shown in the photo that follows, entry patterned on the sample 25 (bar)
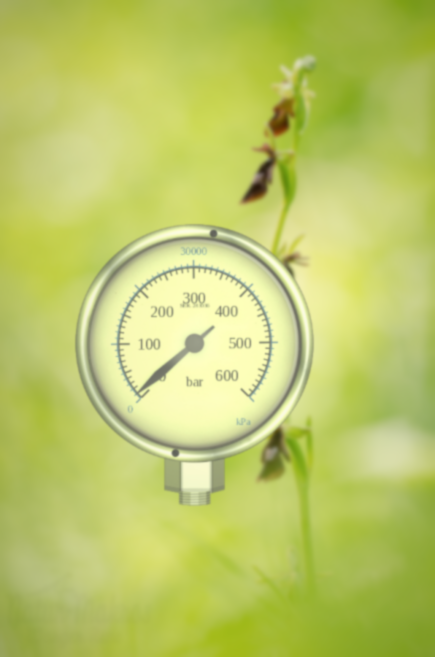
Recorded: 10 (bar)
